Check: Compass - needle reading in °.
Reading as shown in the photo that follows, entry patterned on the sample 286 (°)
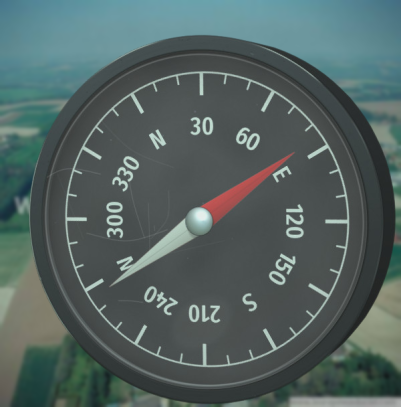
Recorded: 85 (°)
